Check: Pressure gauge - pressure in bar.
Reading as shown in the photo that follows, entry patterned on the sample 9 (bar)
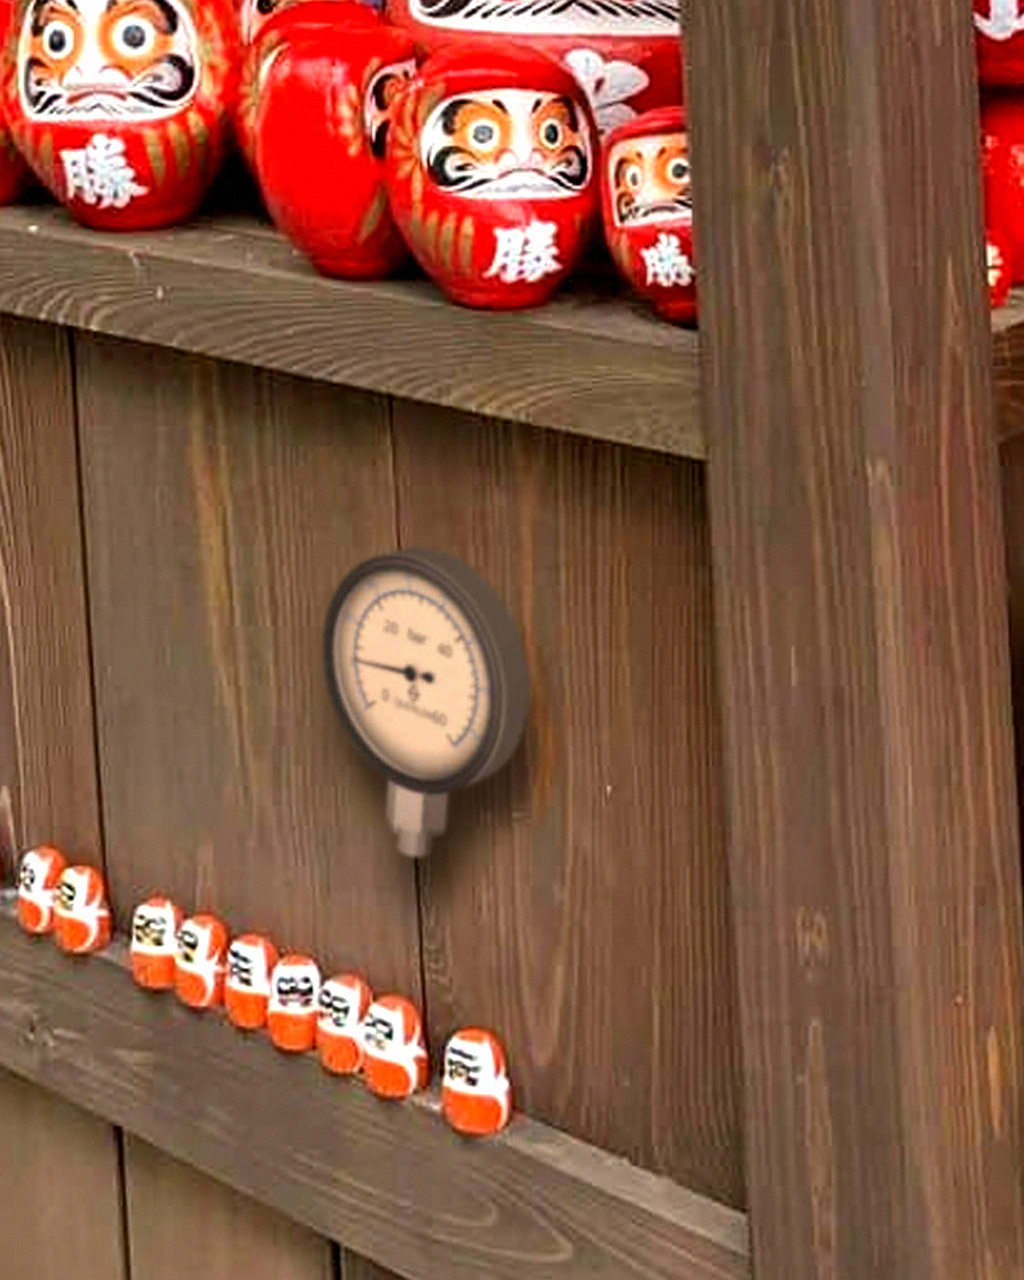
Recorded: 8 (bar)
